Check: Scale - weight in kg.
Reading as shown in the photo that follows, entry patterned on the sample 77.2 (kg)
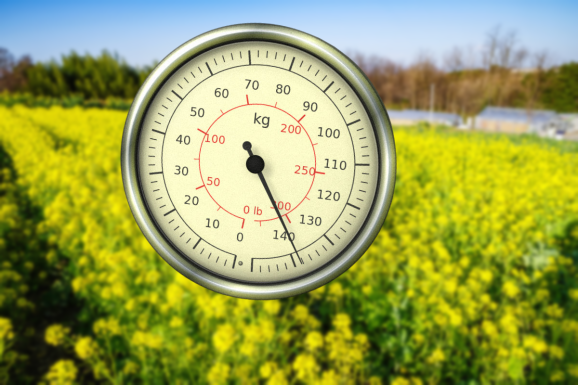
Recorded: 138 (kg)
